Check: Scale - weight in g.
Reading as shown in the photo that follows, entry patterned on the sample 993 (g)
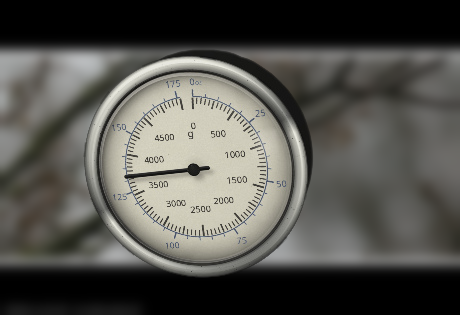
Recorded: 3750 (g)
